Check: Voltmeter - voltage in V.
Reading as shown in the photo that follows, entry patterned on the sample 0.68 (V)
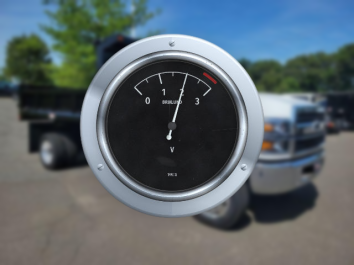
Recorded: 2 (V)
